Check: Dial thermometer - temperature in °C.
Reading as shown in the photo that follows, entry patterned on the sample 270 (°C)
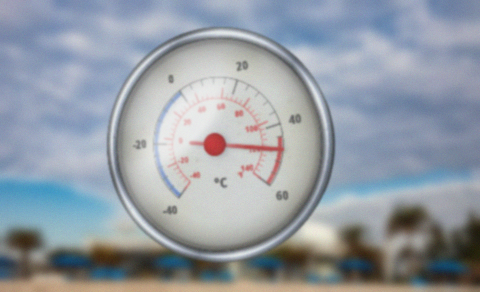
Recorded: 48 (°C)
